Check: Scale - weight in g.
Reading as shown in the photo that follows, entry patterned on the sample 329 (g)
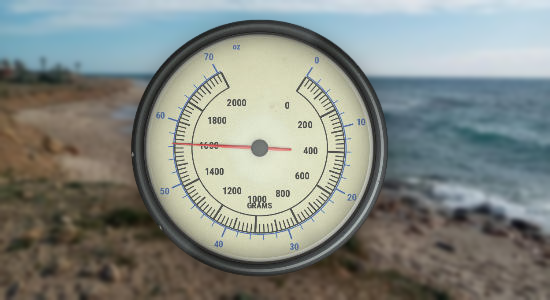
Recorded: 1600 (g)
